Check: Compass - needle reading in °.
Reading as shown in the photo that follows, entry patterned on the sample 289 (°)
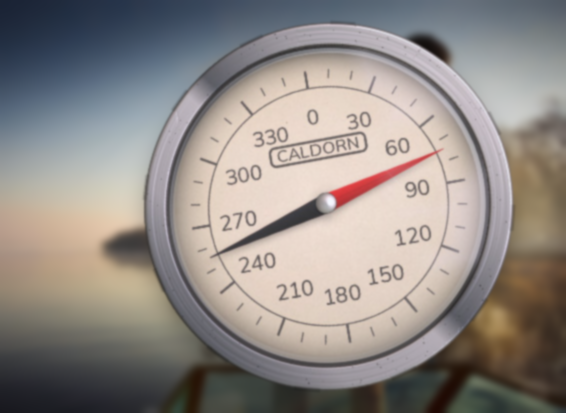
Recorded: 75 (°)
